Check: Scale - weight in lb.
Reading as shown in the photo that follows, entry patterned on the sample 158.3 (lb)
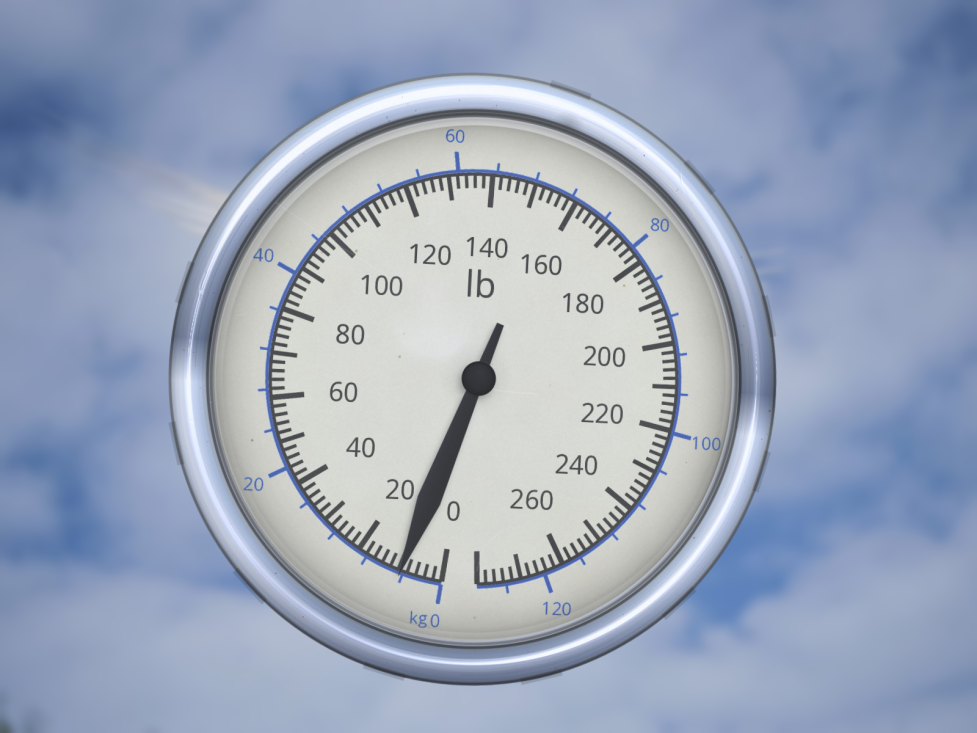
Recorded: 10 (lb)
